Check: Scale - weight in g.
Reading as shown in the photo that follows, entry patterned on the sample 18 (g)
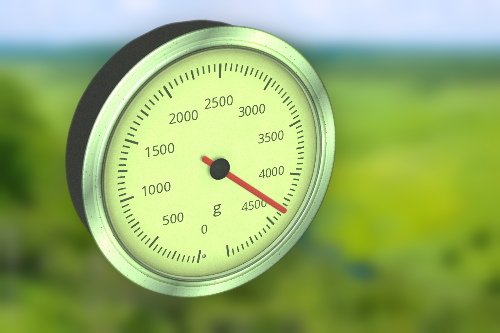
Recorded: 4350 (g)
